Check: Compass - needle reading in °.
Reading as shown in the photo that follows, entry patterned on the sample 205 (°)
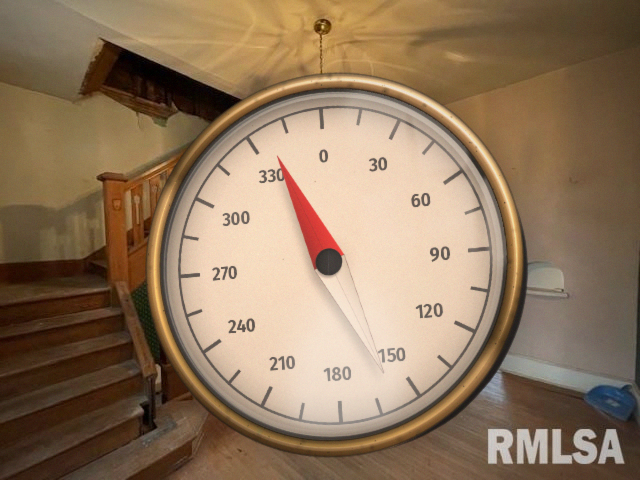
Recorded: 337.5 (°)
